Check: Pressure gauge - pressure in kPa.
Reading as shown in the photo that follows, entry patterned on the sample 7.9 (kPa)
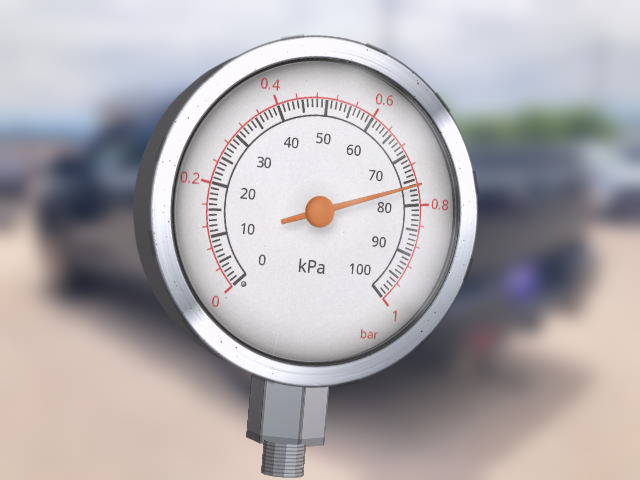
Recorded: 76 (kPa)
